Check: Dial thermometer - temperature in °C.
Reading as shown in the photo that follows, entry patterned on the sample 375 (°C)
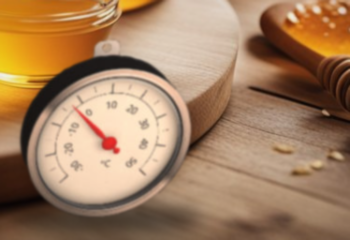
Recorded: -2.5 (°C)
